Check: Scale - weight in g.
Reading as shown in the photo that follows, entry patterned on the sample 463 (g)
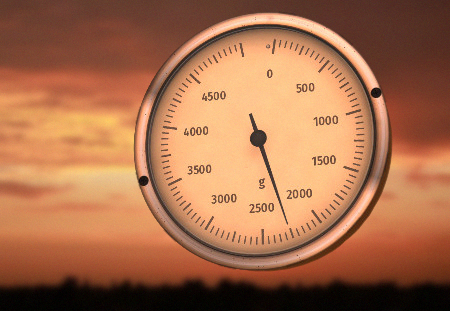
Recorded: 2250 (g)
